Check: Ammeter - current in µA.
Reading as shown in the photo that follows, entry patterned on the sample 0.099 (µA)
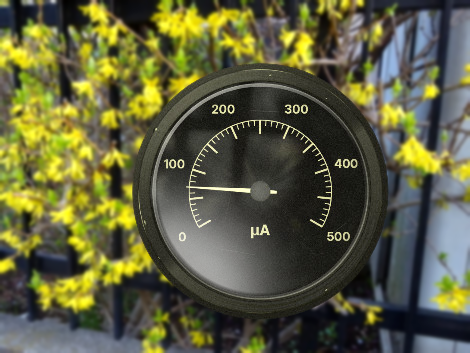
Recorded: 70 (µA)
